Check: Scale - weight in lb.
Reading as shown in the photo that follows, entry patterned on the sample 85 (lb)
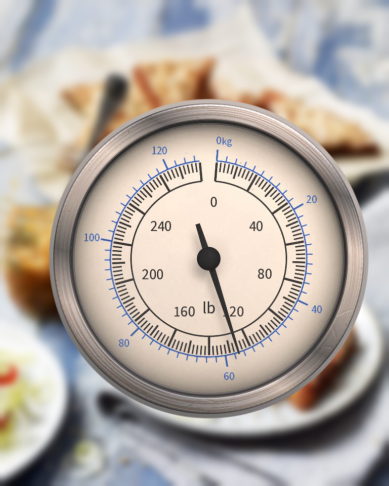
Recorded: 126 (lb)
